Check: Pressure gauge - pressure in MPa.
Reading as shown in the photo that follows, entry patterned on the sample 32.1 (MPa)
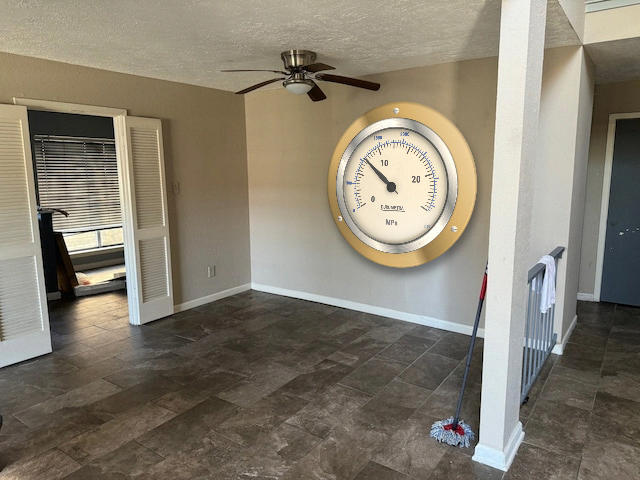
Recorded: 7.5 (MPa)
